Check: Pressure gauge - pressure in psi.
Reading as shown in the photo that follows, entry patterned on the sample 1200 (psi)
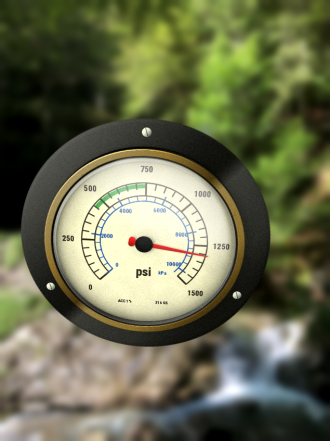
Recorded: 1300 (psi)
